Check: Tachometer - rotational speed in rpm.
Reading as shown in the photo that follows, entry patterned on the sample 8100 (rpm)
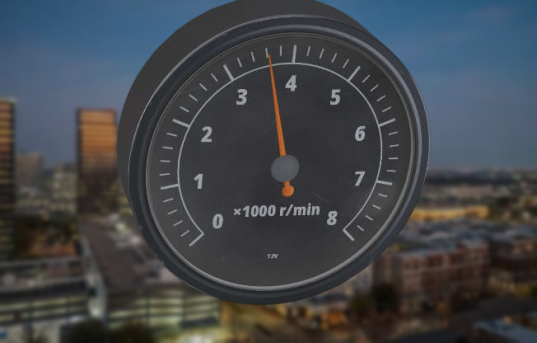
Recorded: 3600 (rpm)
